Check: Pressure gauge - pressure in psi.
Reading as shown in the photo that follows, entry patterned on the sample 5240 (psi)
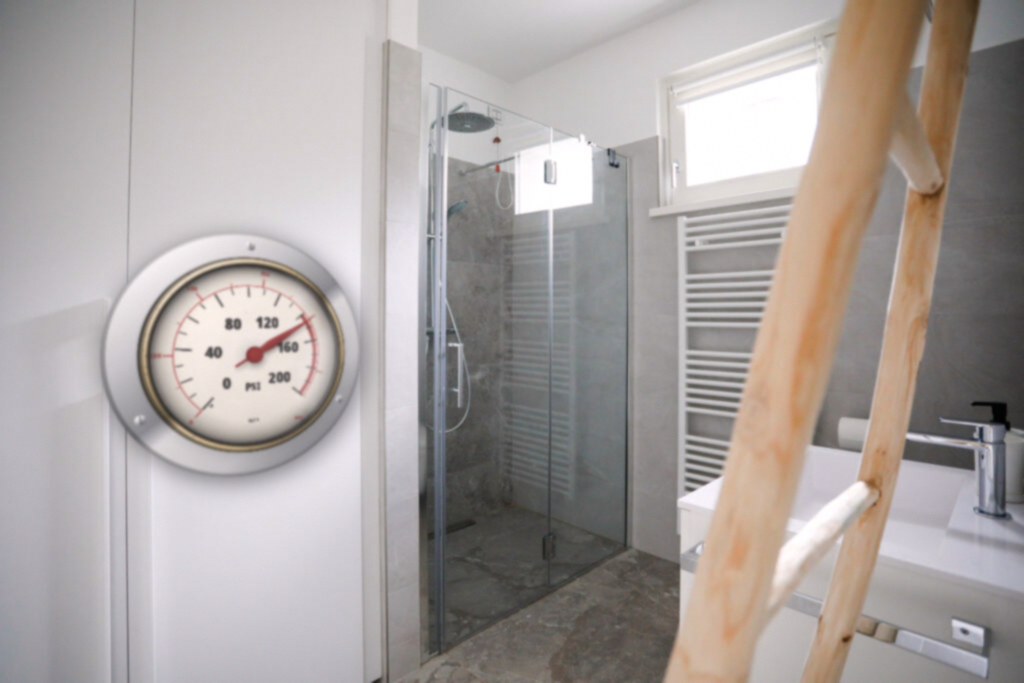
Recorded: 145 (psi)
